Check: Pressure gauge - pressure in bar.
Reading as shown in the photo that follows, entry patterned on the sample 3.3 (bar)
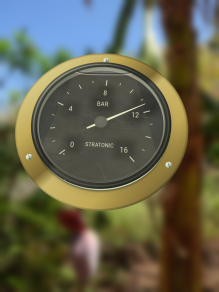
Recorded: 11.5 (bar)
